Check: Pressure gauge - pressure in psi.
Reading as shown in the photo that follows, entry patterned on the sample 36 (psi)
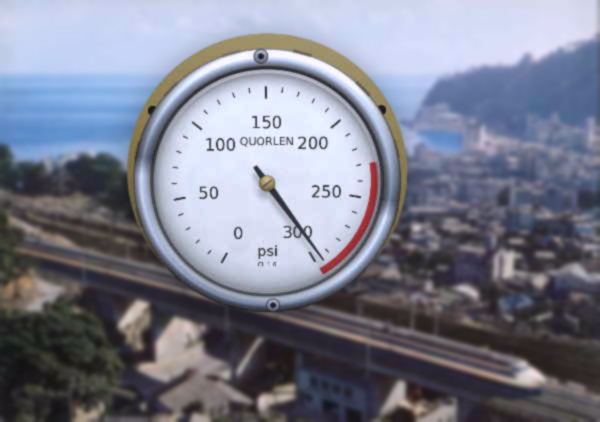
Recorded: 295 (psi)
